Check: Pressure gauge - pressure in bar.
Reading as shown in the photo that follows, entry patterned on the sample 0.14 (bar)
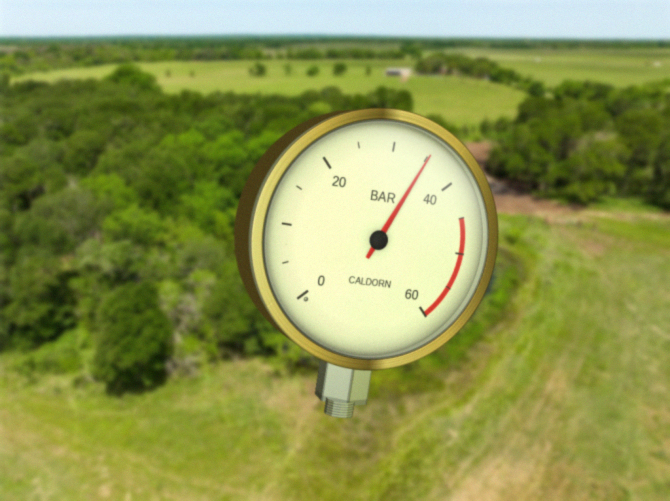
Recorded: 35 (bar)
